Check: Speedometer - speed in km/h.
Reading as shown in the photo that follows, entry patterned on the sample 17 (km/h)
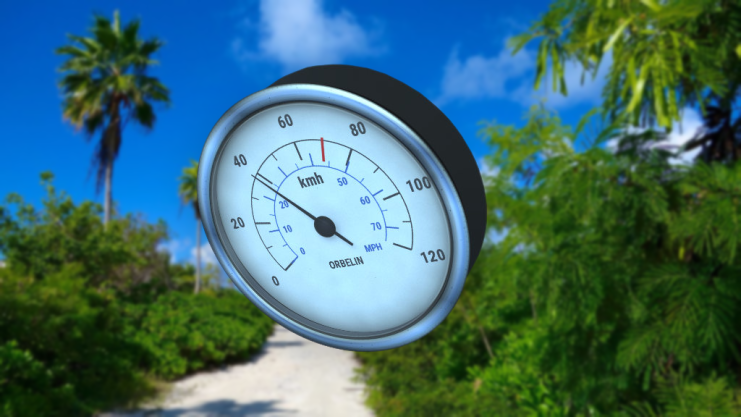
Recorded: 40 (km/h)
